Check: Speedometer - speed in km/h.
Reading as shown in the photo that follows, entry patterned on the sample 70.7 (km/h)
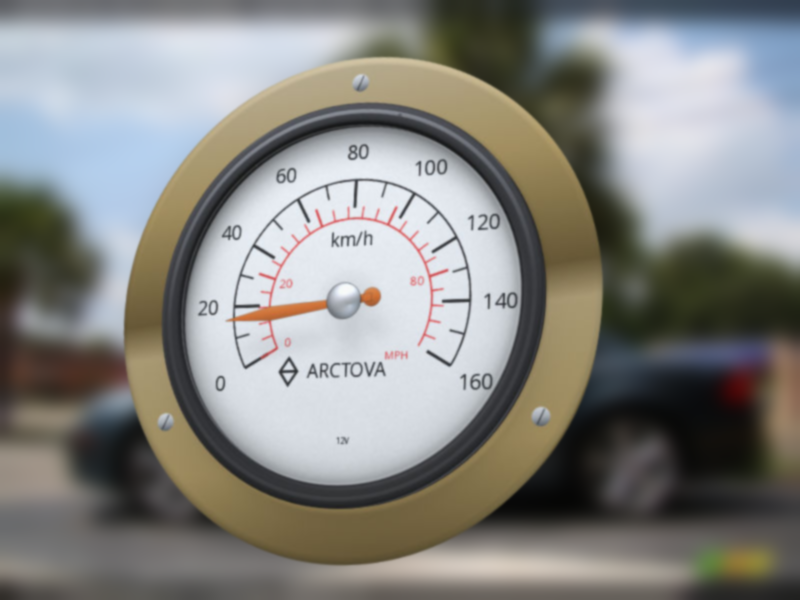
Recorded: 15 (km/h)
